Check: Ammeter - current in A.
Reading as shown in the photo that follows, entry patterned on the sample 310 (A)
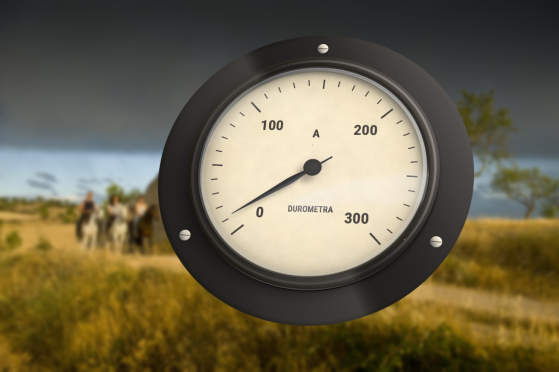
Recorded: 10 (A)
